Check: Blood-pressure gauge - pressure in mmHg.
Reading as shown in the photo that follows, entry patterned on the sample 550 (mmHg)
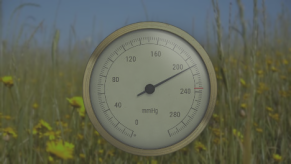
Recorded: 210 (mmHg)
